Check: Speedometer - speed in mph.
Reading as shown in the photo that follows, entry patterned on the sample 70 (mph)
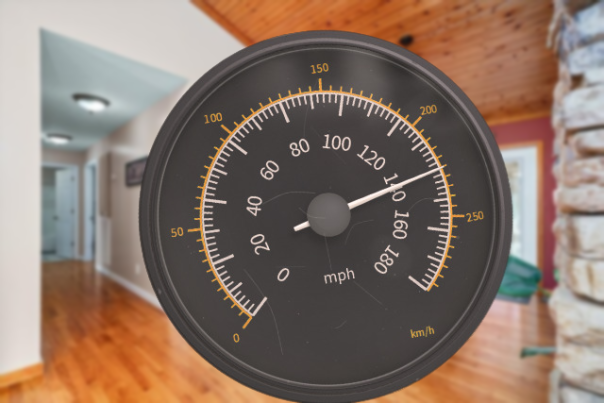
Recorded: 140 (mph)
